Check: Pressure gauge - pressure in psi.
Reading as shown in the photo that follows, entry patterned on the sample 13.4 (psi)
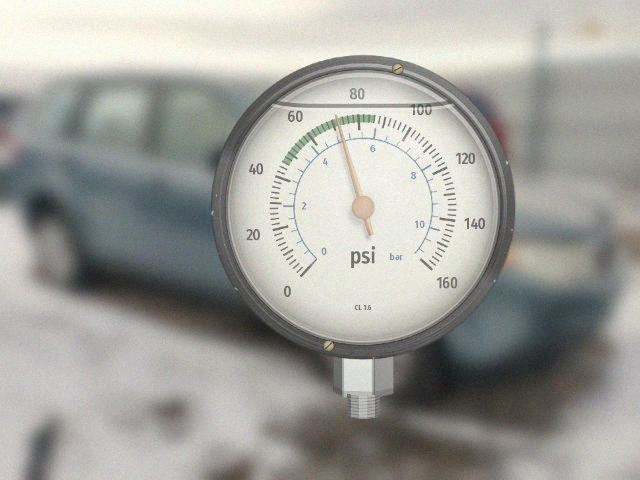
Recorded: 72 (psi)
